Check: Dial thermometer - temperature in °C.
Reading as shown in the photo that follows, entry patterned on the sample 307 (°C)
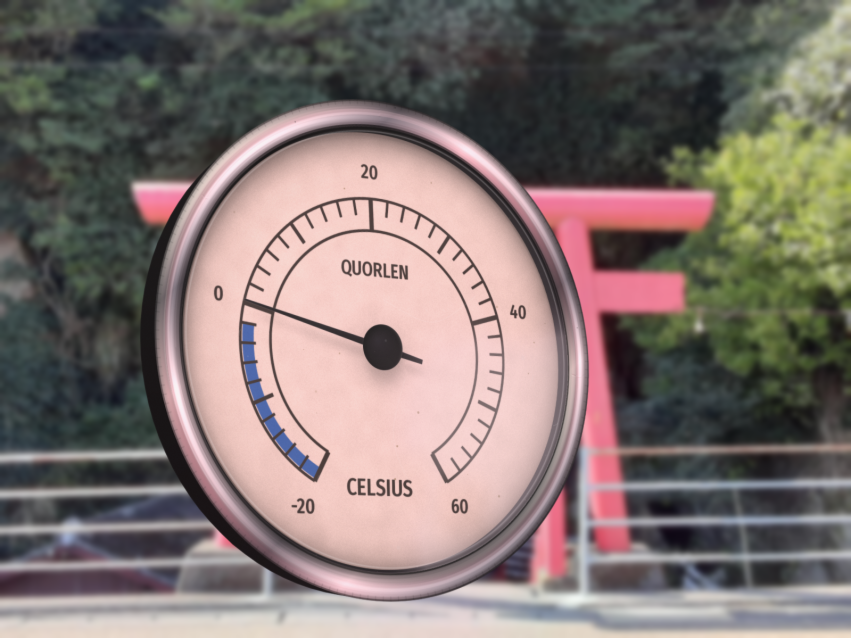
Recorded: 0 (°C)
